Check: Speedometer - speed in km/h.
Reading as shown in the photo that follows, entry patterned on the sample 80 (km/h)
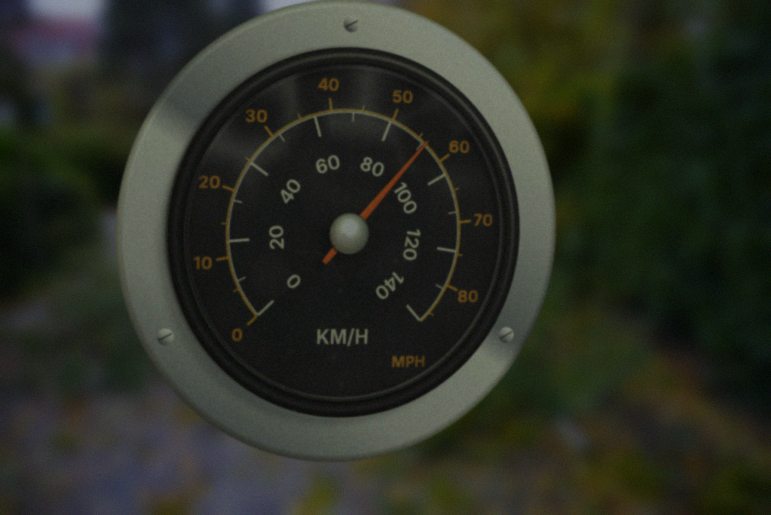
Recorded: 90 (km/h)
